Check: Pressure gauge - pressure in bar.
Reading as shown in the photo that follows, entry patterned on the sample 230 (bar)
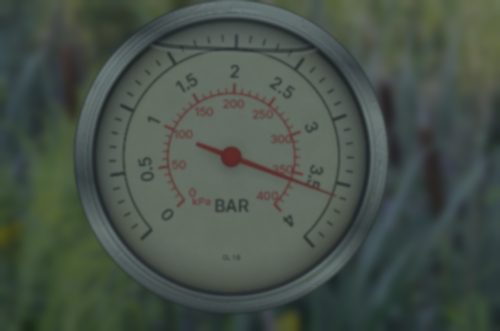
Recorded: 3.6 (bar)
